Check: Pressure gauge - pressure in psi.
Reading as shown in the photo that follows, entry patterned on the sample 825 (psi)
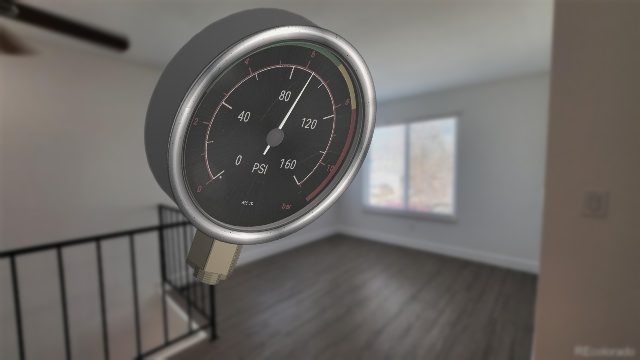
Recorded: 90 (psi)
